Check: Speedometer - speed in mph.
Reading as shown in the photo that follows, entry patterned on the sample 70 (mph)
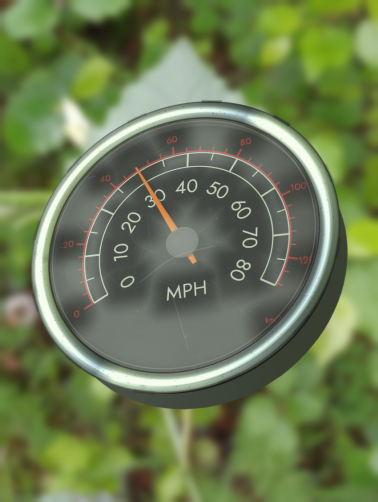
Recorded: 30 (mph)
